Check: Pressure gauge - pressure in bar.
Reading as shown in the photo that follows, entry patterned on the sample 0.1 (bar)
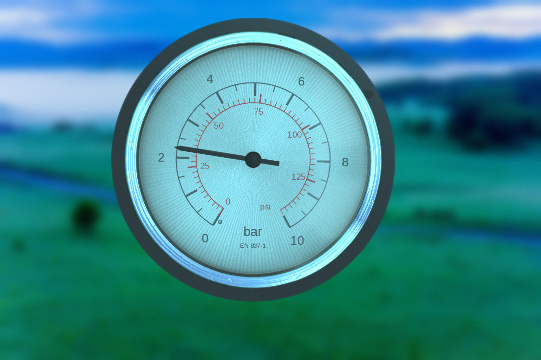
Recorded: 2.25 (bar)
